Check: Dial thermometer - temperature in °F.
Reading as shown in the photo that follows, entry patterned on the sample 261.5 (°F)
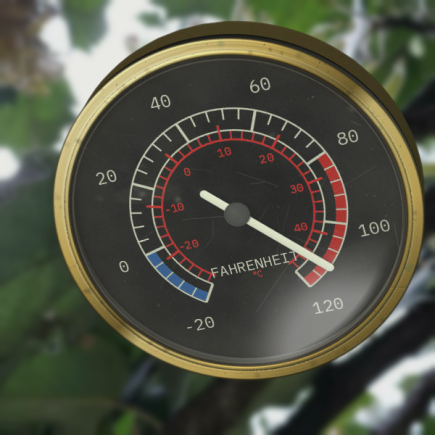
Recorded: 112 (°F)
